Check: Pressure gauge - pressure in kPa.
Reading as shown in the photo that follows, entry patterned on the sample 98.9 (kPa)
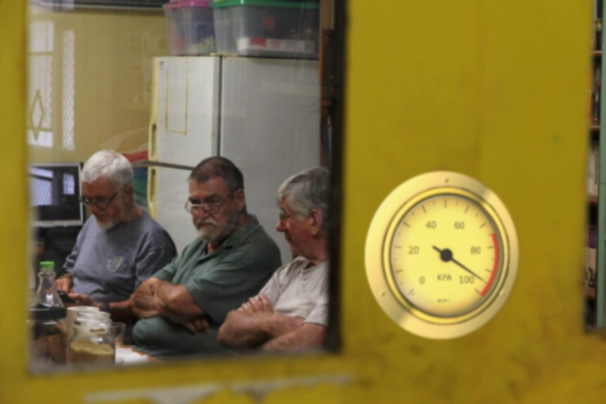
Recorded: 95 (kPa)
